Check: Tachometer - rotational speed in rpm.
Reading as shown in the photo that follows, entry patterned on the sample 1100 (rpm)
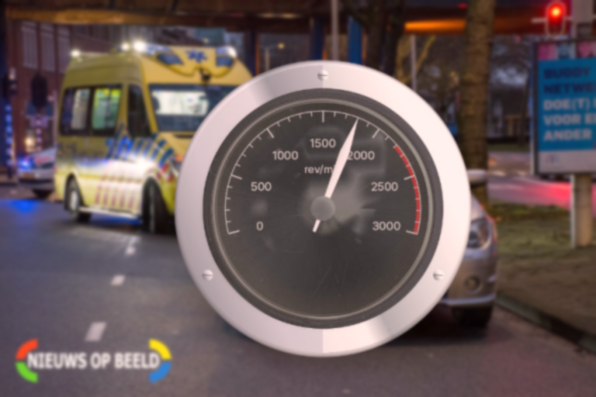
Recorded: 1800 (rpm)
